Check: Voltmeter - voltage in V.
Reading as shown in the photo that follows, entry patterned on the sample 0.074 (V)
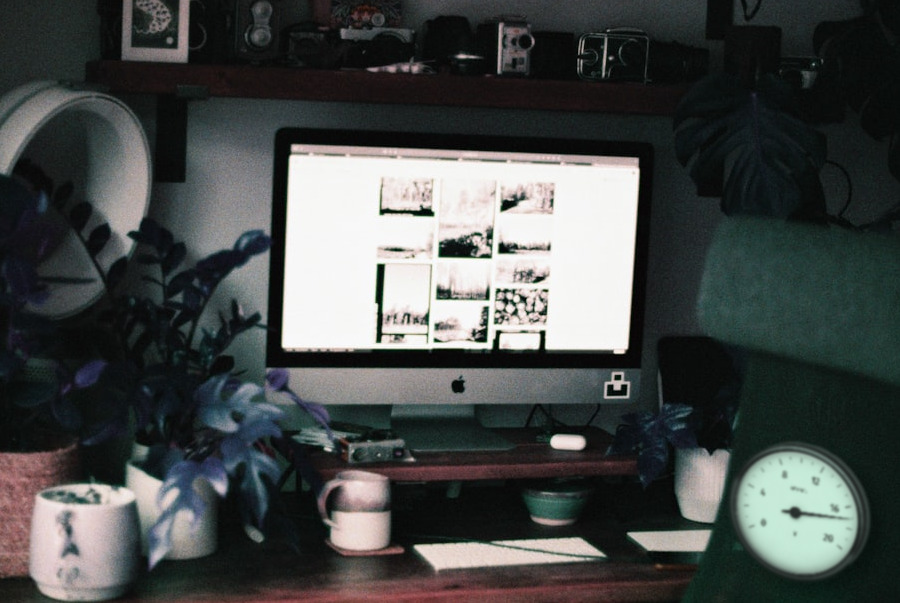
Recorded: 17 (V)
